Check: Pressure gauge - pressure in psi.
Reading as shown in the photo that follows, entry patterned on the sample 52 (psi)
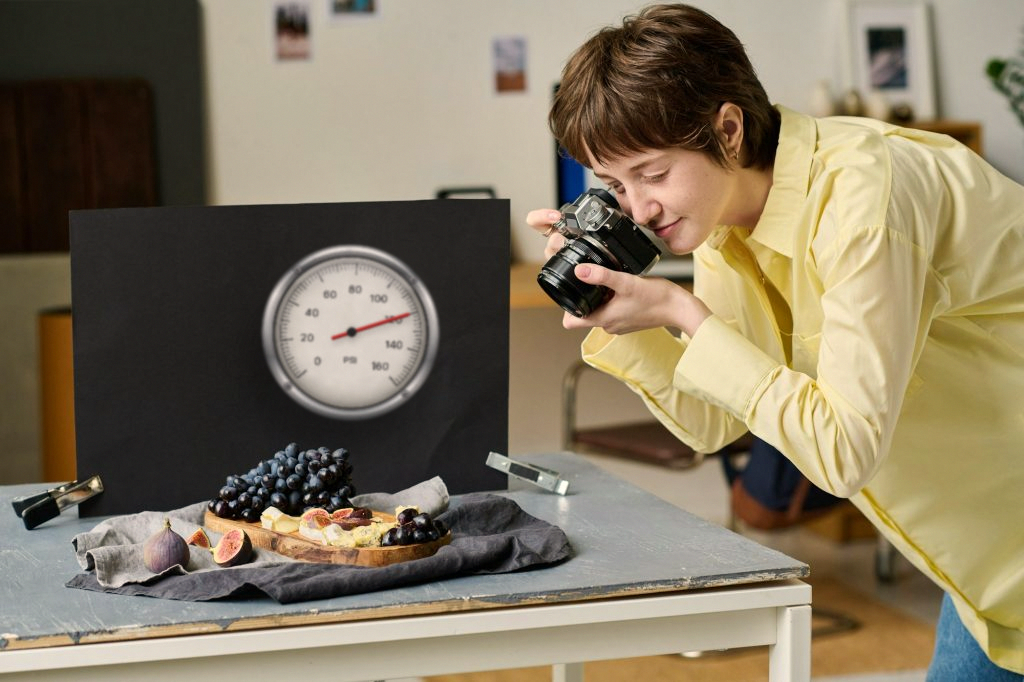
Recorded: 120 (psi)
